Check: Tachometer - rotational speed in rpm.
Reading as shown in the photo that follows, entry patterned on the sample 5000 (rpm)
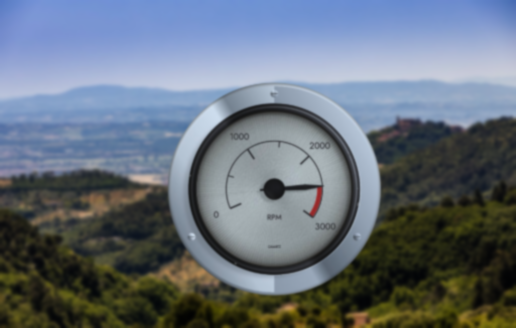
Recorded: 2500 (rpm)
